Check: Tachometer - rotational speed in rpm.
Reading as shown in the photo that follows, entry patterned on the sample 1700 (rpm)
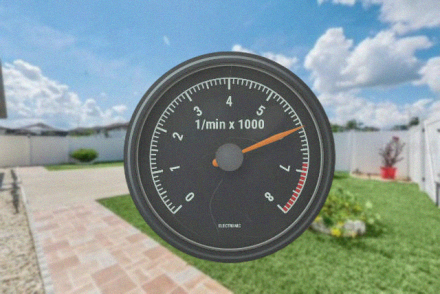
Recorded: 6000 (rpm)
